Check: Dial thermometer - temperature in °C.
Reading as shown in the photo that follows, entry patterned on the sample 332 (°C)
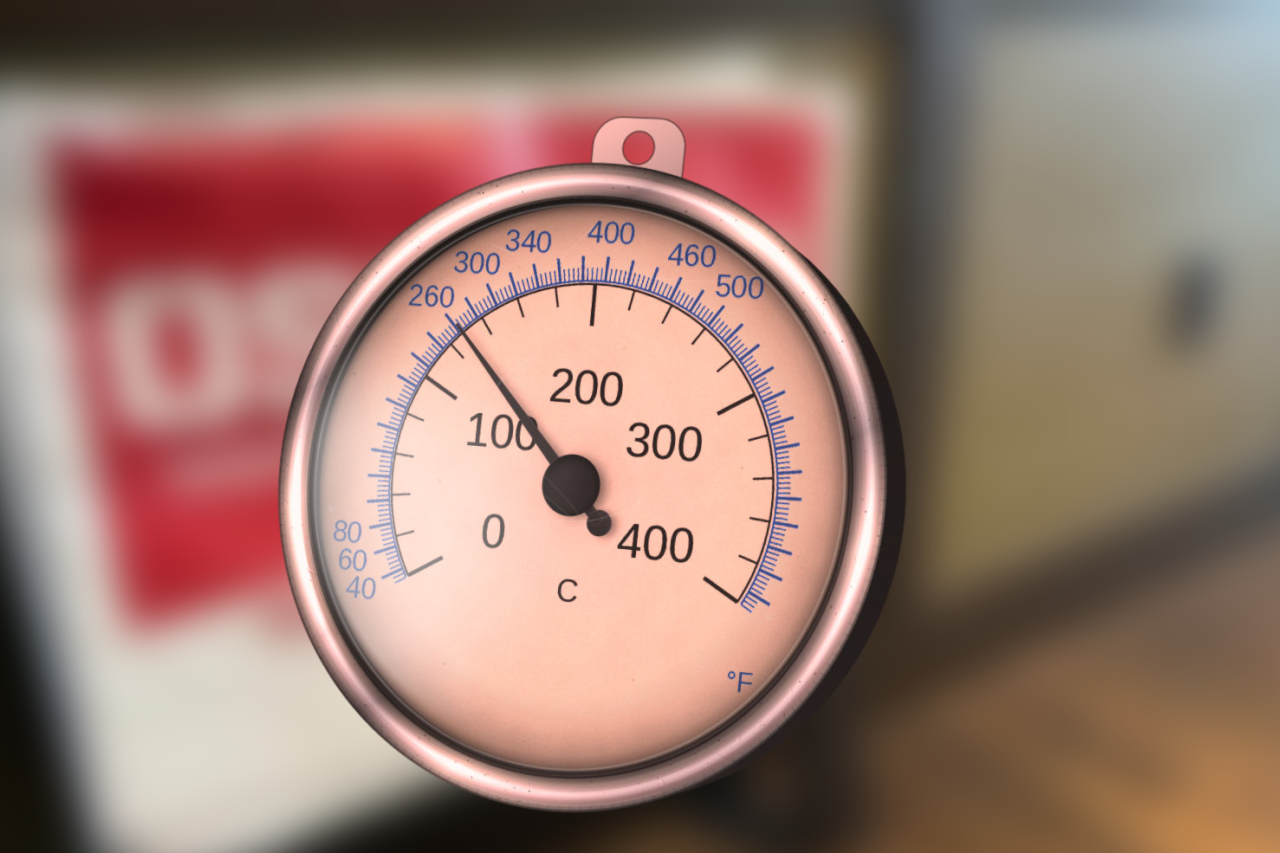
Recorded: 130 (°C)
